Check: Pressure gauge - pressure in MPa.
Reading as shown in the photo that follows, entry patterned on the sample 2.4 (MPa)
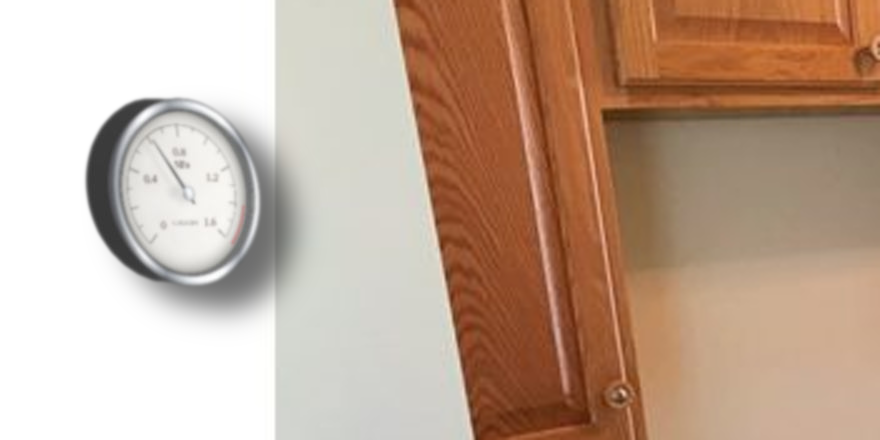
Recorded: 0.6 (MPa)
